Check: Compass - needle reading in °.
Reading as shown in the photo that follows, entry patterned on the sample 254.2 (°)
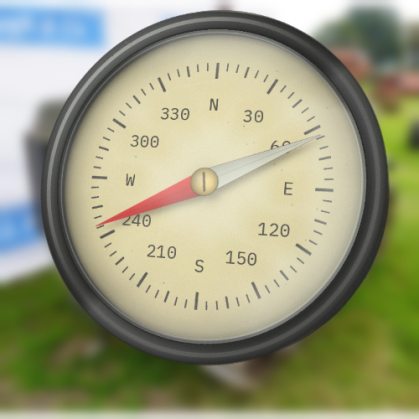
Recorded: 245 (°)
